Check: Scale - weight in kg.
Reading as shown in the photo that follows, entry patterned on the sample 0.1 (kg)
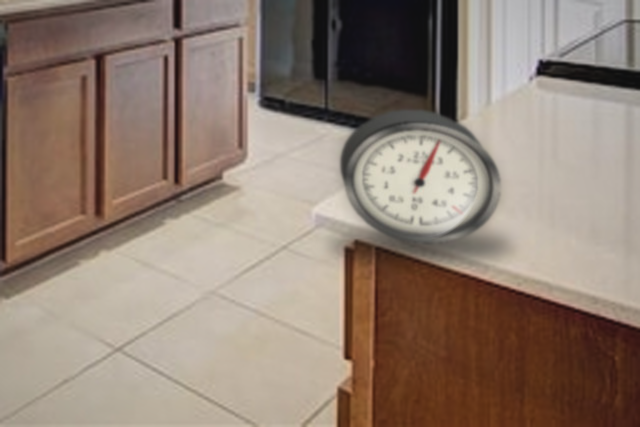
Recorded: 2.75 (kg)
